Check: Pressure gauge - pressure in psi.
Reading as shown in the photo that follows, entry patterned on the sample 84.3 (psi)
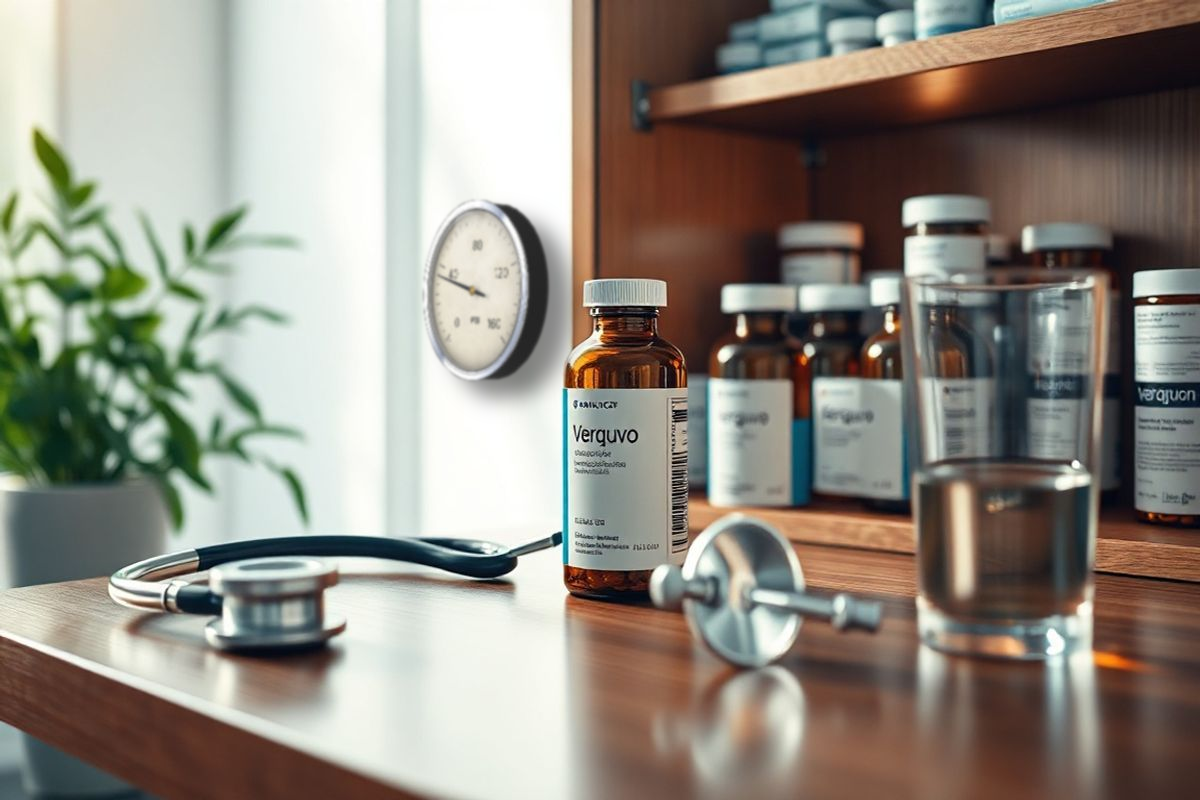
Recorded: 35 (psi)
